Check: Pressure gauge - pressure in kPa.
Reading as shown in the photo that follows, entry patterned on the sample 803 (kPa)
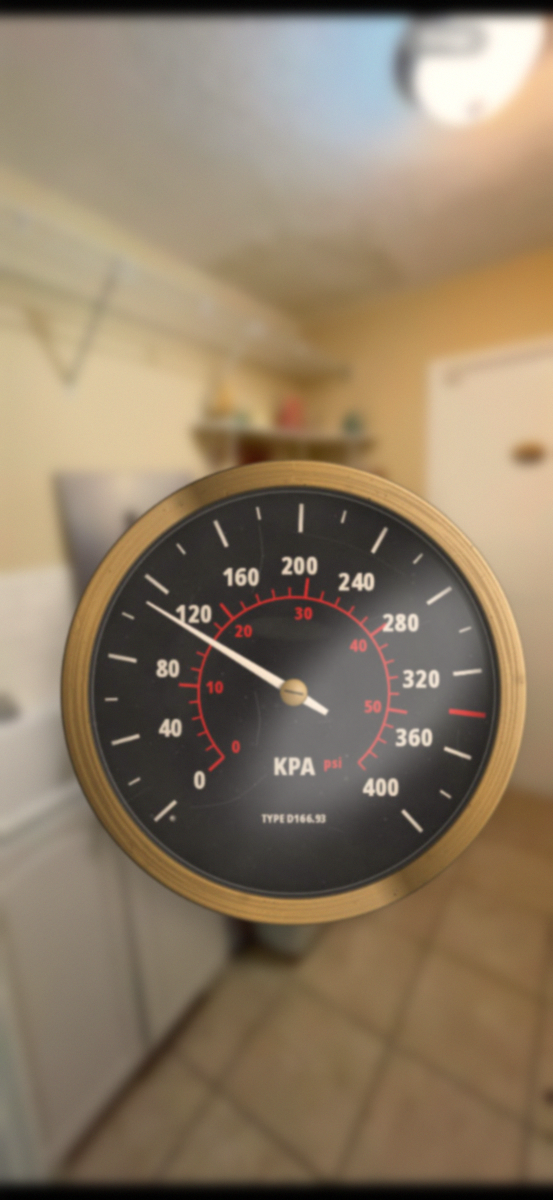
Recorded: 110 (kPa)
